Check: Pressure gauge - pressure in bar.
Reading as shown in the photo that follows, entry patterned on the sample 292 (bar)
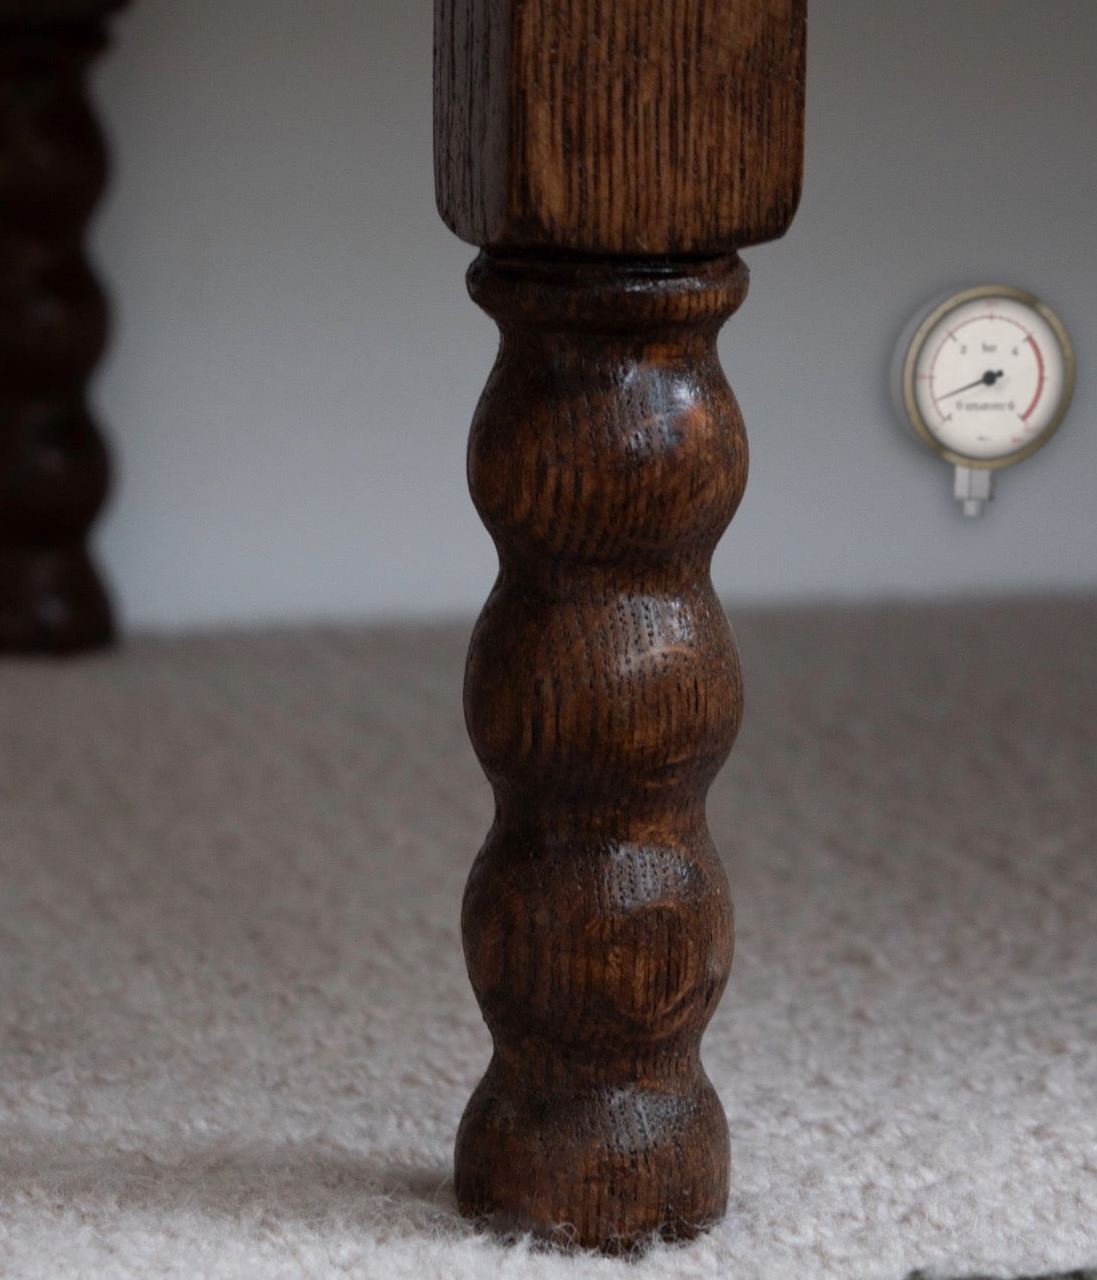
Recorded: 0.5 (bar)
